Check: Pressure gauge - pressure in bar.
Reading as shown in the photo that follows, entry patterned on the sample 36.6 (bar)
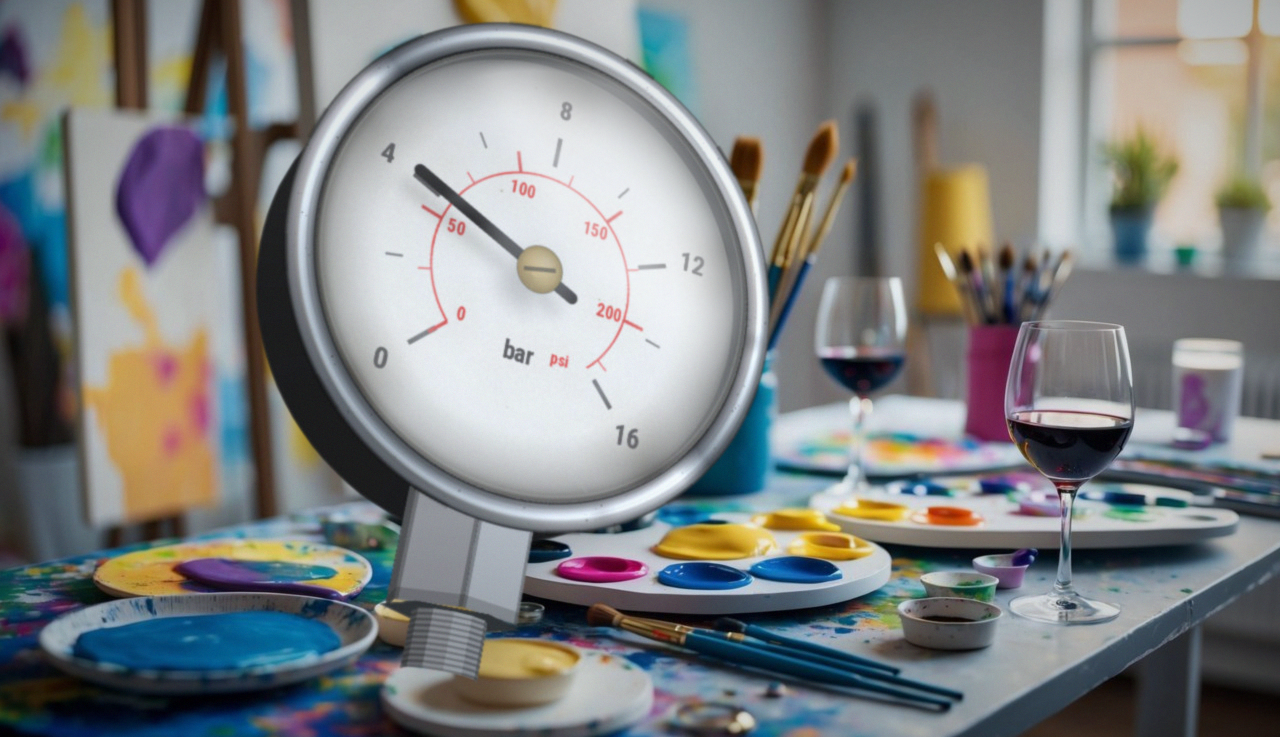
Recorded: 4 (bar)
